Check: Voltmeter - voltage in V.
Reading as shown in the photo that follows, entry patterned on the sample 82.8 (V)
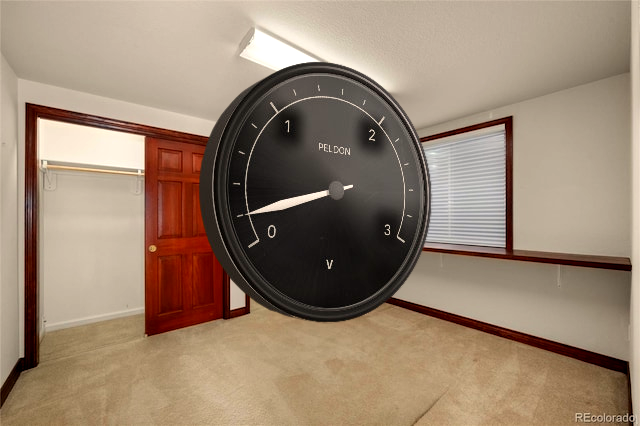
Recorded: 0.2 (V)
